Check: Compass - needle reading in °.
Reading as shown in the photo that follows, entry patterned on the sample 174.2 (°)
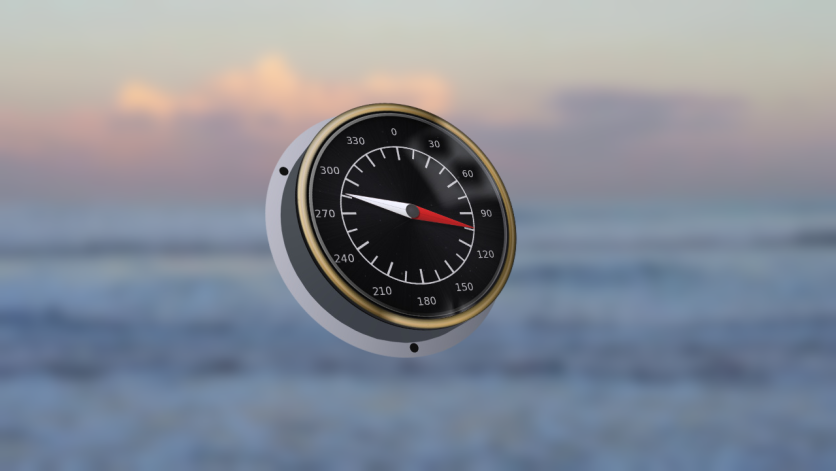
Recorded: 105 (°)
